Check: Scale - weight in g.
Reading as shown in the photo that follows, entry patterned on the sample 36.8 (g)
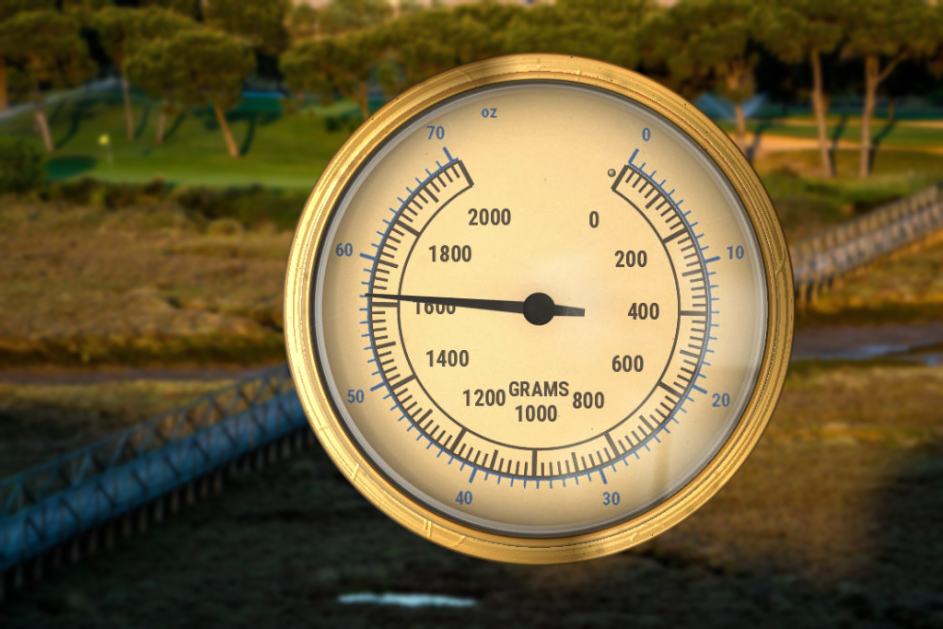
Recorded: 1620 (g)
